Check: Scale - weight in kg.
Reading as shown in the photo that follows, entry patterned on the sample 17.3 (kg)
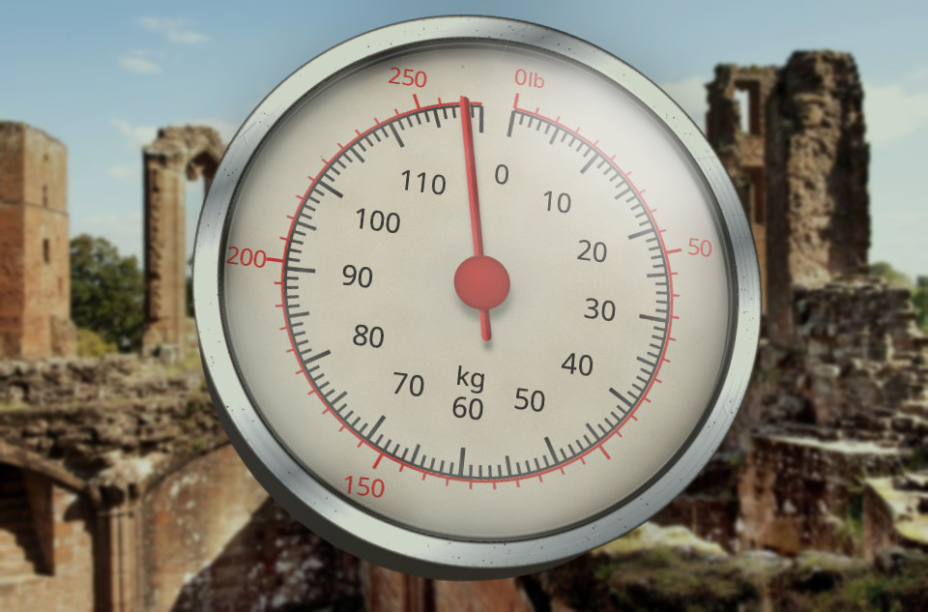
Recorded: 118 (kg)
